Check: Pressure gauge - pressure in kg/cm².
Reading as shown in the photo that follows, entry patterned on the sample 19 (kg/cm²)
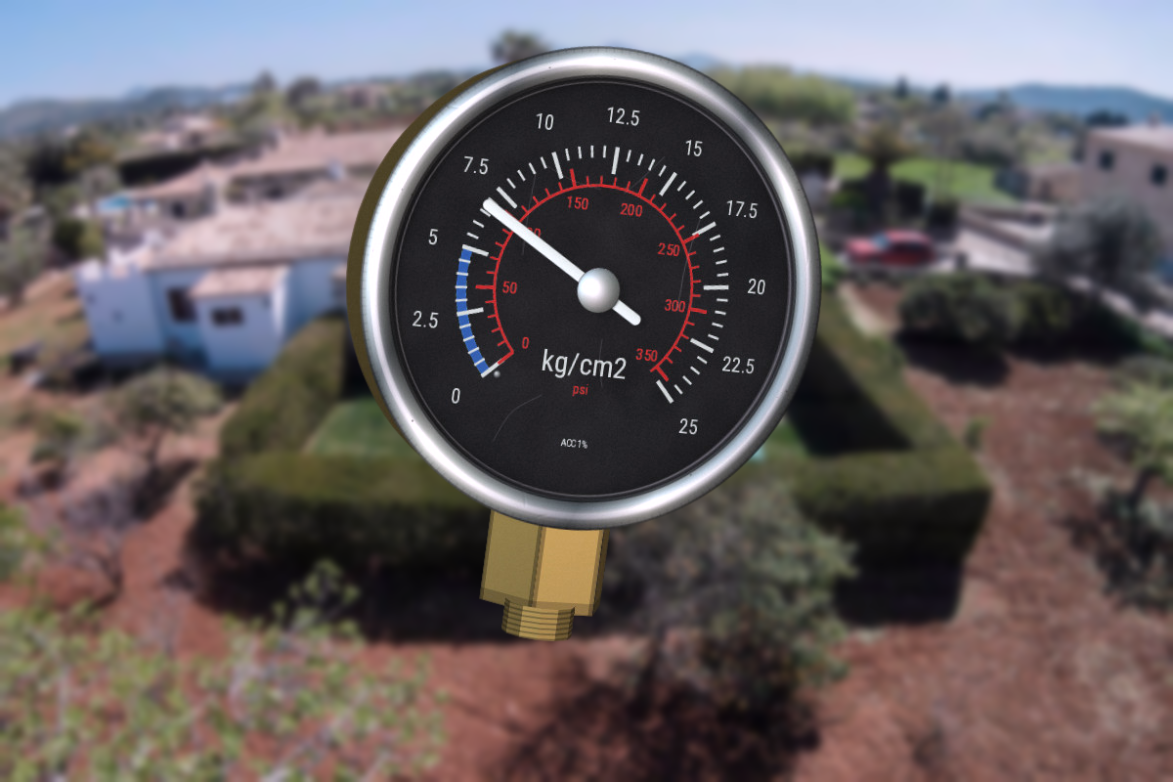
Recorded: 6.75 (kg/cm²)
